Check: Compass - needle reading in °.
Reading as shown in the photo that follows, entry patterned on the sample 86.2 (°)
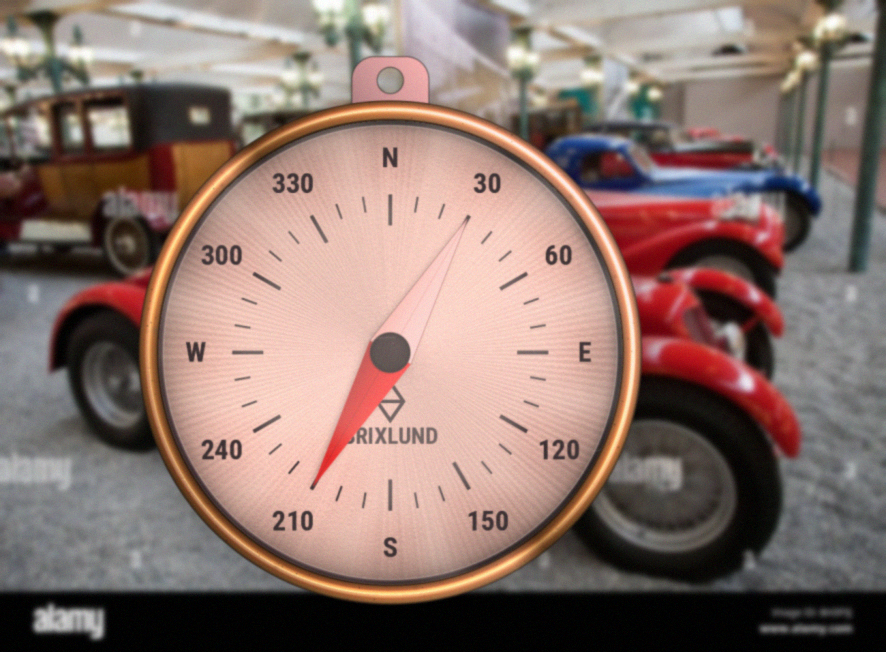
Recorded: 210 (°)
